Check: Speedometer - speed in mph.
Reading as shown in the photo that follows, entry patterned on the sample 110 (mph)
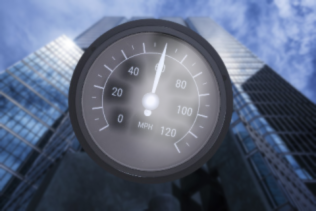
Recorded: 60 (mph)
